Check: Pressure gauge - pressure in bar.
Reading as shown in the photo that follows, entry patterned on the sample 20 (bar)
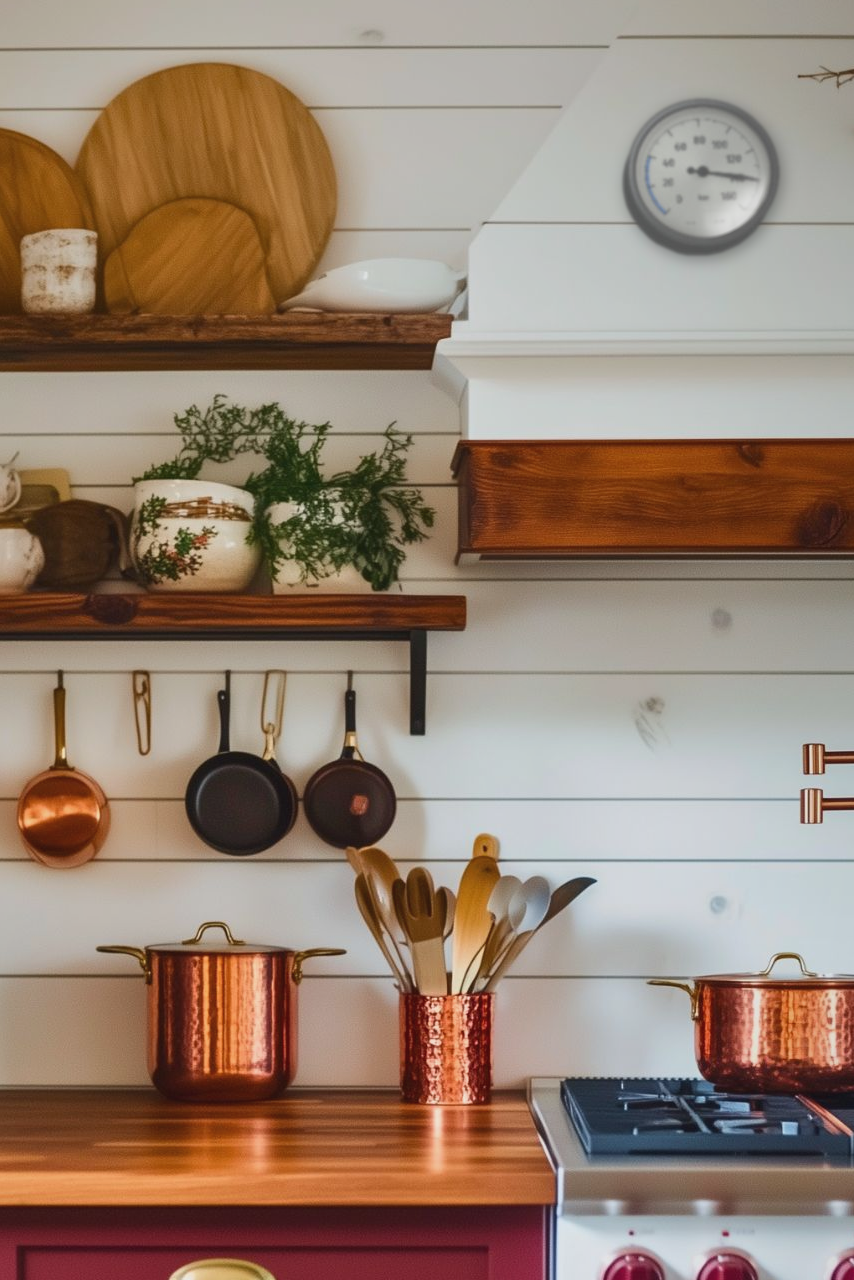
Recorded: 140 (bar)
